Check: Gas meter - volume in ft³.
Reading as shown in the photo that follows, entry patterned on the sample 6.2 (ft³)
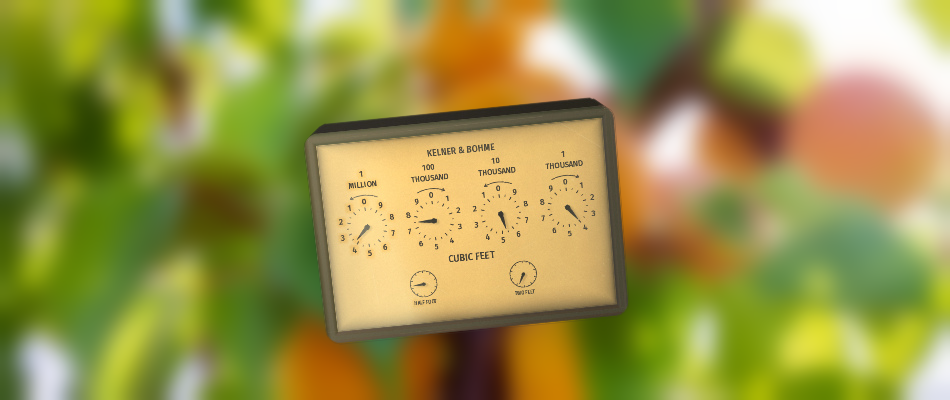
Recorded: 375400 (ft³)
